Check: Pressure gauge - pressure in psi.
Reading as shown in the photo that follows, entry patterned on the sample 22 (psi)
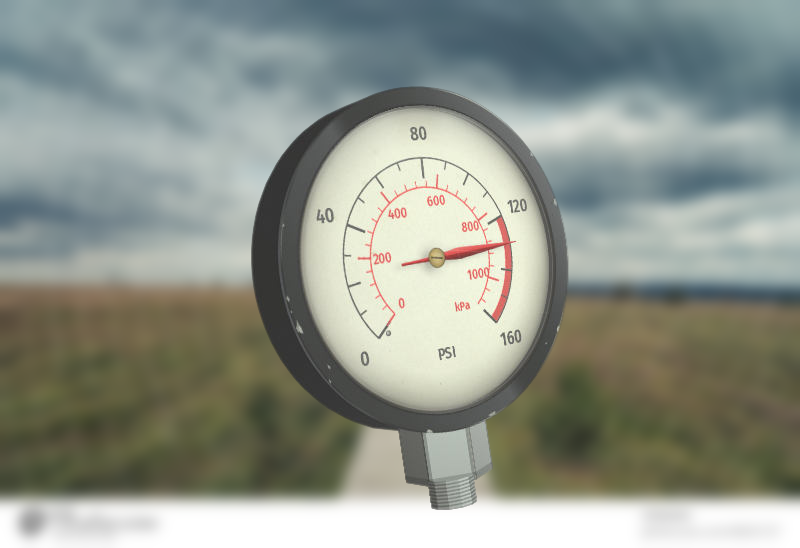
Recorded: 130 (psi)
